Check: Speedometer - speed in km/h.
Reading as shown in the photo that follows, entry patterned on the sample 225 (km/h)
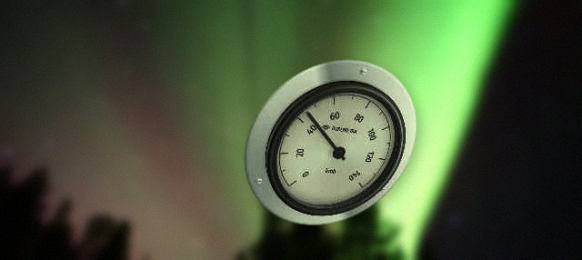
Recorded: 45 (km/h)
